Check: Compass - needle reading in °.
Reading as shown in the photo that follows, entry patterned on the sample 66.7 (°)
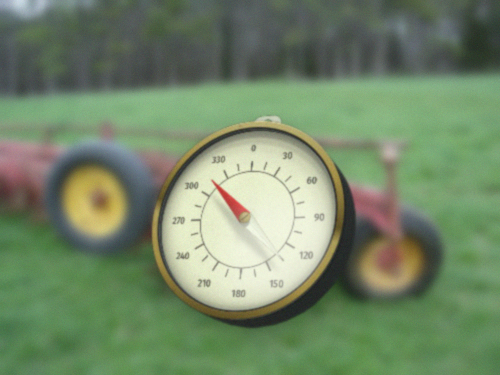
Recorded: 315 (°)
